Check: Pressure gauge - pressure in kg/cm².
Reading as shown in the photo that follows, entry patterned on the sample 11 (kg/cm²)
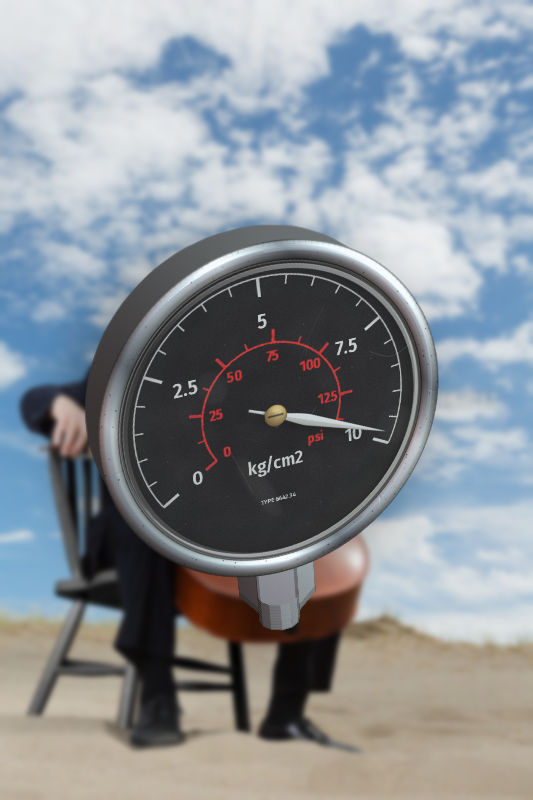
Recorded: 9.75 (kg/cm²)
